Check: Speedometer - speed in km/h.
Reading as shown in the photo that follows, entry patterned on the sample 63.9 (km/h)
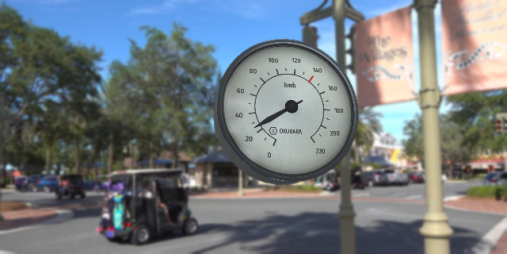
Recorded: 25 (km/h)
